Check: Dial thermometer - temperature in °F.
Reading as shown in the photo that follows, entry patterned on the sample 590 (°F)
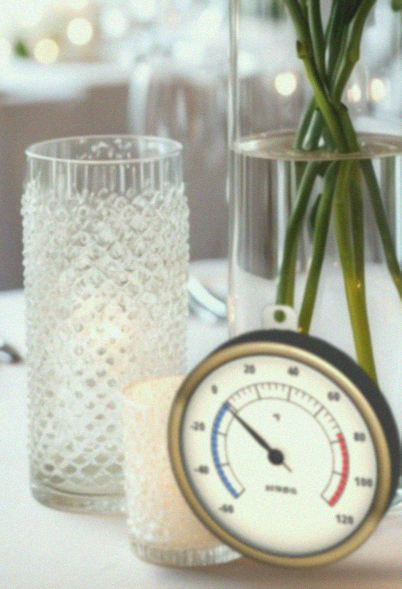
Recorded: 0 (°F)
